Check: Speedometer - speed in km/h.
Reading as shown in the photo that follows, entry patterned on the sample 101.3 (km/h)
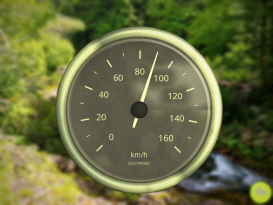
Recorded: 90 (km/h)
